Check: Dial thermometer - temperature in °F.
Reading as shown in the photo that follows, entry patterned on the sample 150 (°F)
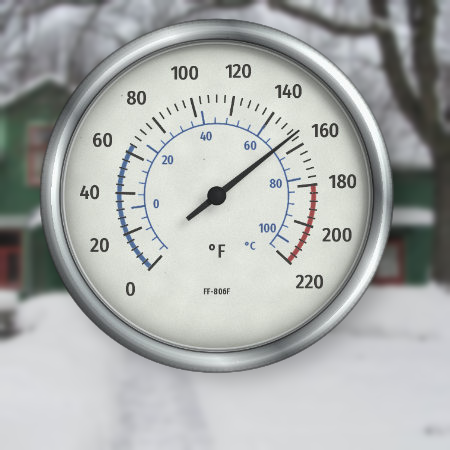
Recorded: 154 (°F)
